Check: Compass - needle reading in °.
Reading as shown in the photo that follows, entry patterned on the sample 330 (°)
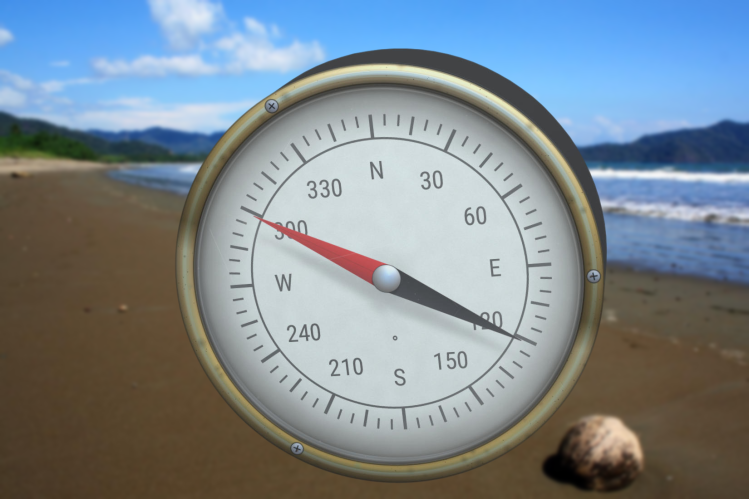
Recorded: 300 (°)
